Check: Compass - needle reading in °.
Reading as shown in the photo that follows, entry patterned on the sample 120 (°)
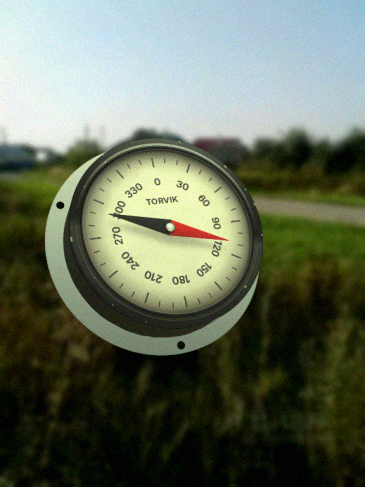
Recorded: 110 (°)
